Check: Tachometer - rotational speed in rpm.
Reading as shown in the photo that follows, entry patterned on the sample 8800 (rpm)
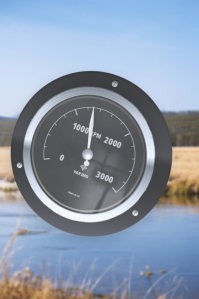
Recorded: 1300 (rpm)
